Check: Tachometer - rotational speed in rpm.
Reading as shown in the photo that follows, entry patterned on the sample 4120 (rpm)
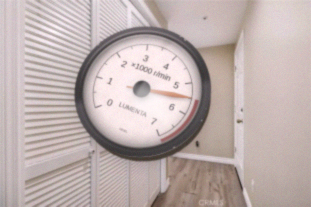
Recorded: 5500 (rpm)
